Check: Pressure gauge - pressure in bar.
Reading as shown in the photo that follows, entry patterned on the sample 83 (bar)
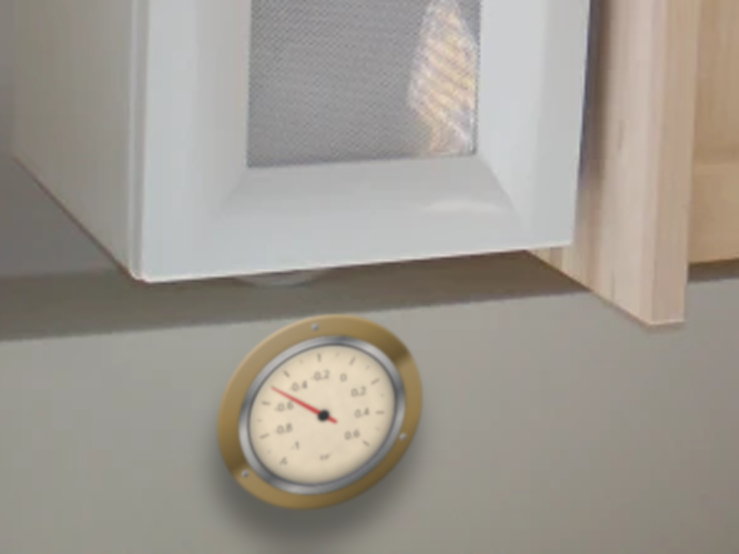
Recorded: -0.5 (bar)
